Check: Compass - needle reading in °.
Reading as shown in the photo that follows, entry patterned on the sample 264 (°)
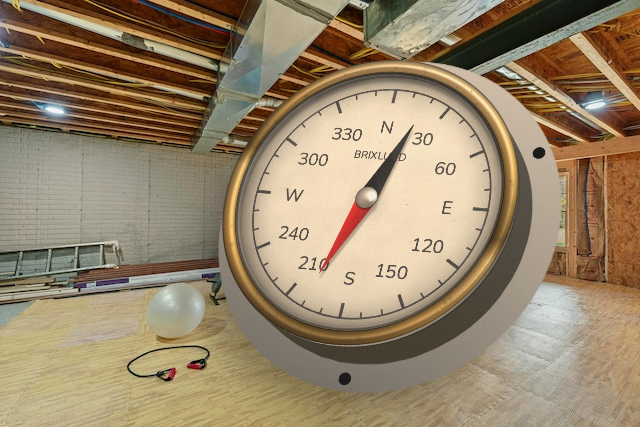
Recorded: 200 (°)
